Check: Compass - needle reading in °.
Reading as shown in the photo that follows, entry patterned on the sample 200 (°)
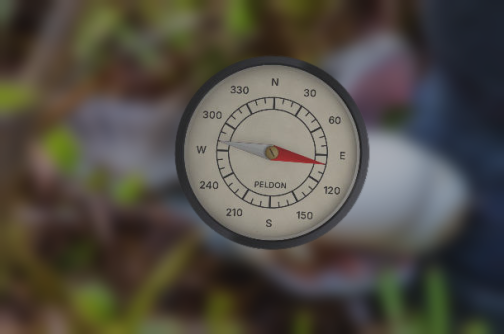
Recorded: 100 (°)
